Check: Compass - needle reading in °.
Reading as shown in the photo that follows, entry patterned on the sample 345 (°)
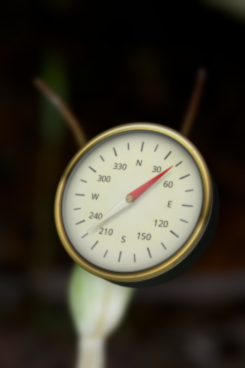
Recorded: 45 (°)
